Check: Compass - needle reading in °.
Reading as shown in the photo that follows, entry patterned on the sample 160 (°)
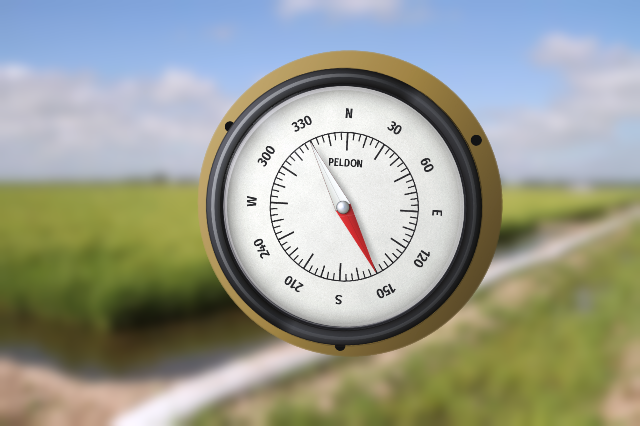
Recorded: 150 (°)
